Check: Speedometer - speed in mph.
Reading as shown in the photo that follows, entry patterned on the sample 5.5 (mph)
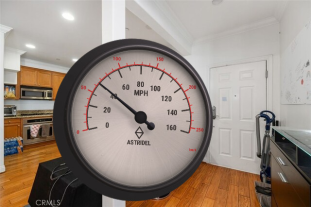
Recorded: 40 (mph)
